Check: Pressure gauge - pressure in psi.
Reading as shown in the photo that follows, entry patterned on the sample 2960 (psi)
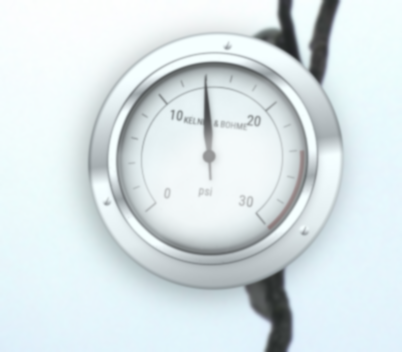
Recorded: 14 (psi)
